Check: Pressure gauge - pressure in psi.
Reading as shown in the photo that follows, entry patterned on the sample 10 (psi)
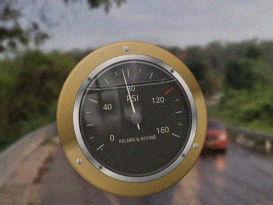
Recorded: 75 (psi)
